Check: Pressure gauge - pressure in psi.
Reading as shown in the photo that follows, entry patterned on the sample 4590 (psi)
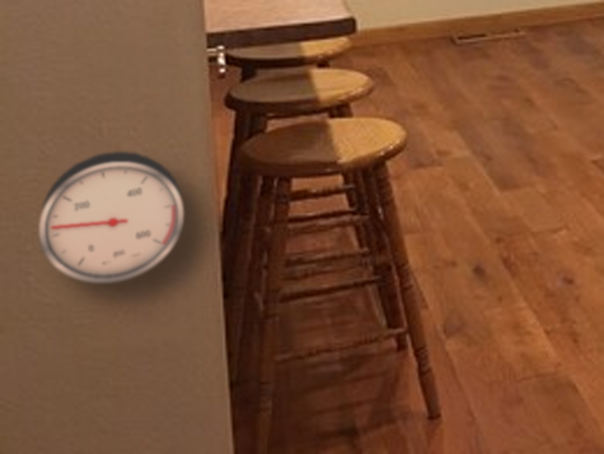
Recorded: 125 (psi)
